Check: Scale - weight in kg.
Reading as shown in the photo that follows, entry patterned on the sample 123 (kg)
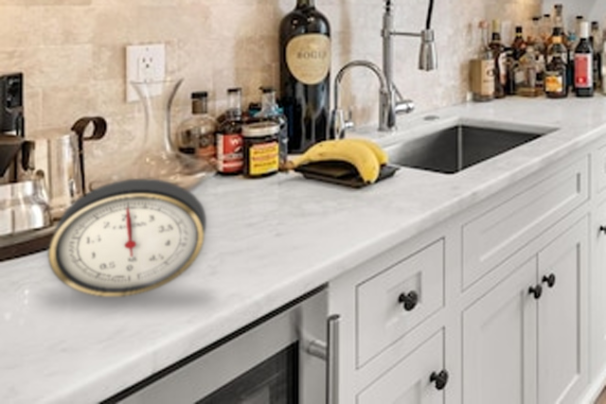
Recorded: 2.5 (kg)
